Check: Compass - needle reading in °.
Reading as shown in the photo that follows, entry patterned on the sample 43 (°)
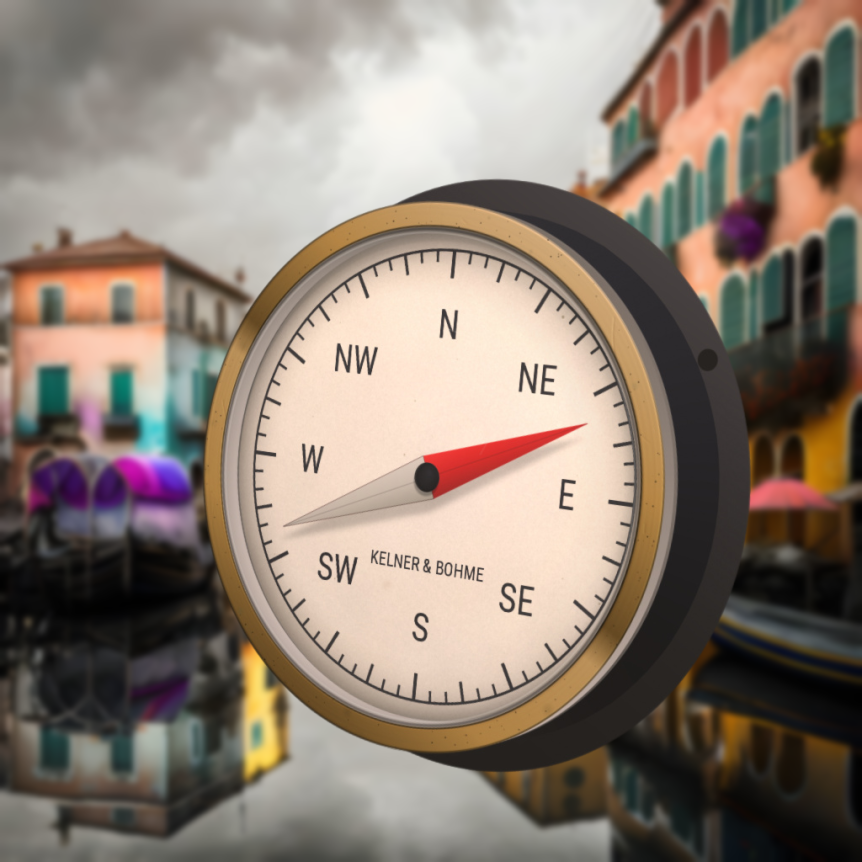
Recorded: 67.5 (°)
